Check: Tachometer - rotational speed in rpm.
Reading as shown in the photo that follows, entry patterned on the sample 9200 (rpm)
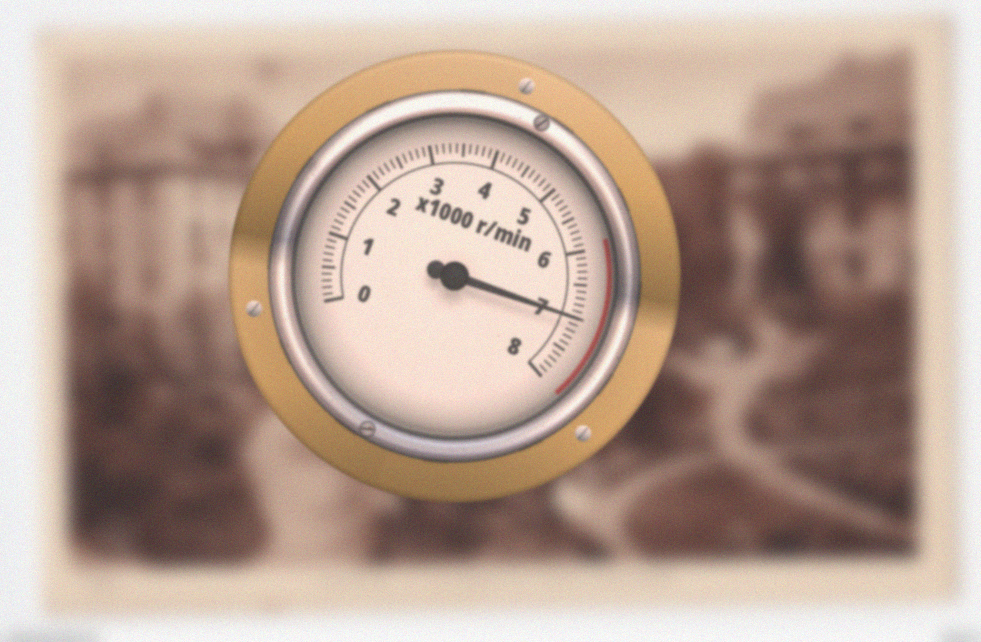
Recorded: 7000 (rpm)
